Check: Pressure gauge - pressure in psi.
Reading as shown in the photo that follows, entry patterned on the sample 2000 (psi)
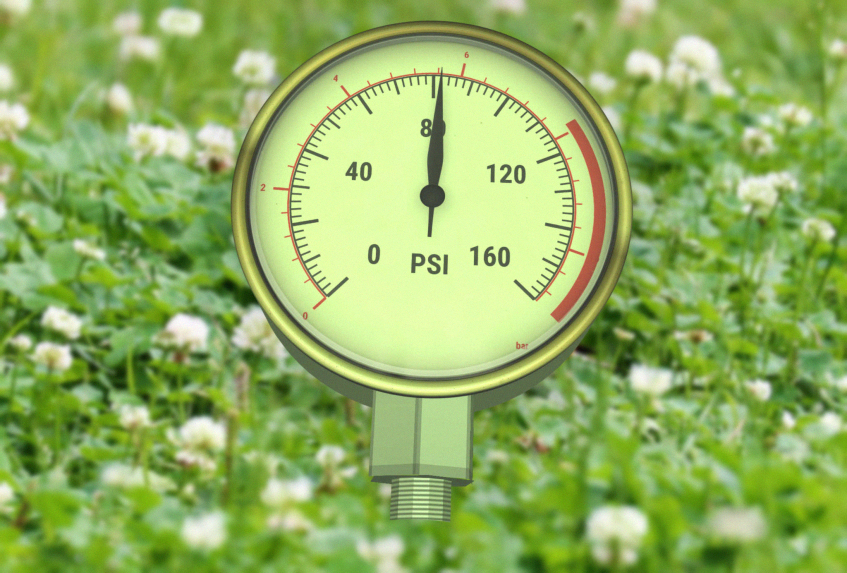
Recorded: 82 (psi)
